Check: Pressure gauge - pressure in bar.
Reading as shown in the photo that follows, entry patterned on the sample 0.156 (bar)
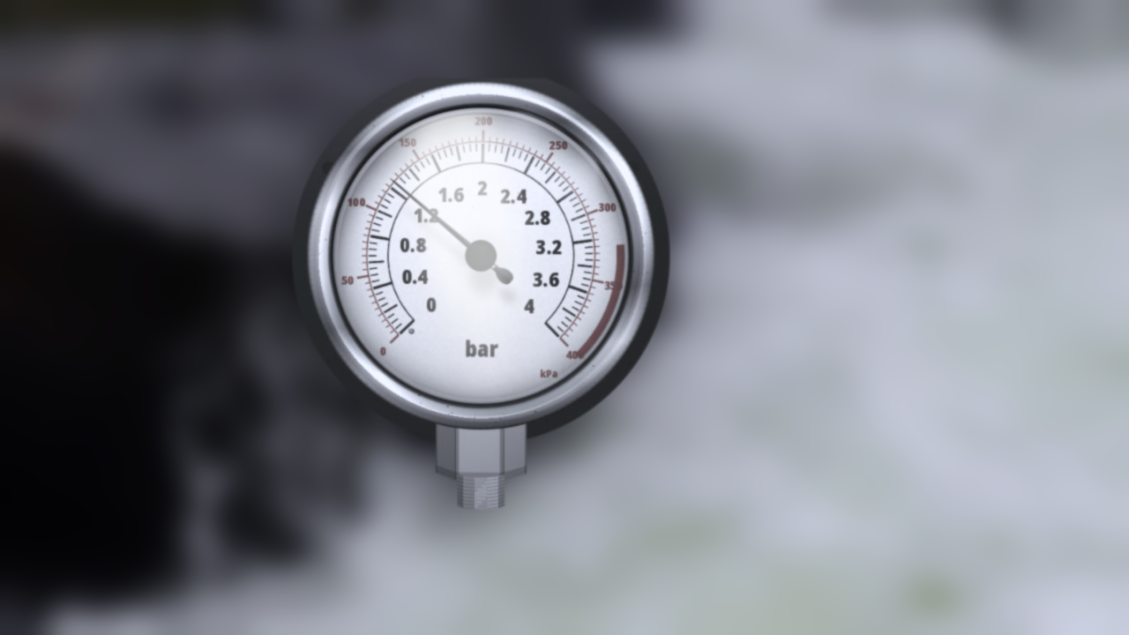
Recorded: 1.25 (bar)
